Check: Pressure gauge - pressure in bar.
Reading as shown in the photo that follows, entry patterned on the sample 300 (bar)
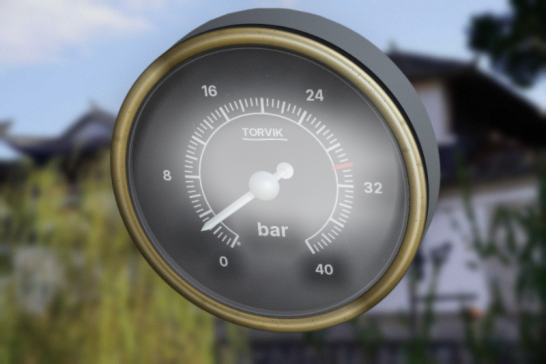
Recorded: 3 (bar)
